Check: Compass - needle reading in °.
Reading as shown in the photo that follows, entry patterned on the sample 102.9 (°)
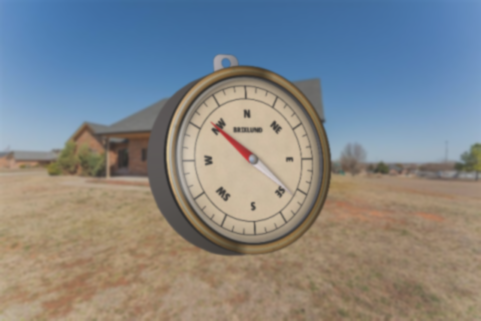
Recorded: 310 (°)
